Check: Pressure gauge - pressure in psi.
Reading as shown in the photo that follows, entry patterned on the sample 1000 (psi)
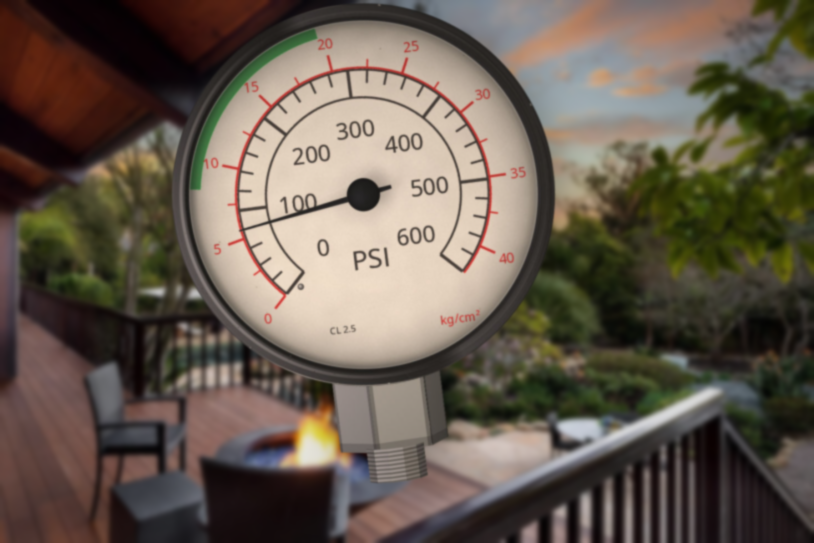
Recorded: 80 (psi)
